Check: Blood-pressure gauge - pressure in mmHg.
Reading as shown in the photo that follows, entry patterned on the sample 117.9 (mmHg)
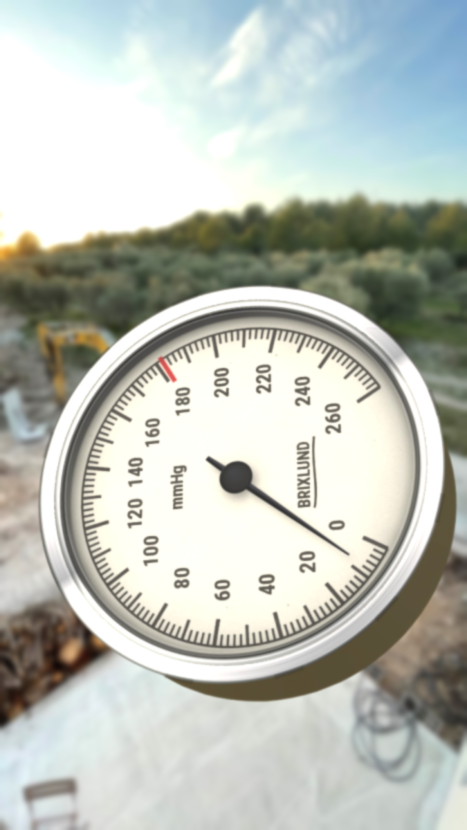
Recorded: 8 (mmHg)
